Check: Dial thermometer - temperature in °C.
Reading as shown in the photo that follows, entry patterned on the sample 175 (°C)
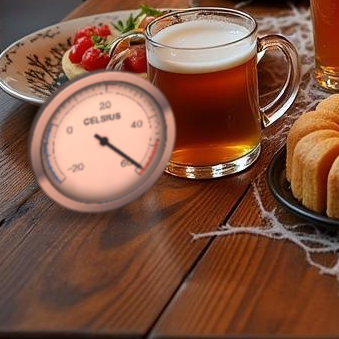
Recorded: 58 (°C)
